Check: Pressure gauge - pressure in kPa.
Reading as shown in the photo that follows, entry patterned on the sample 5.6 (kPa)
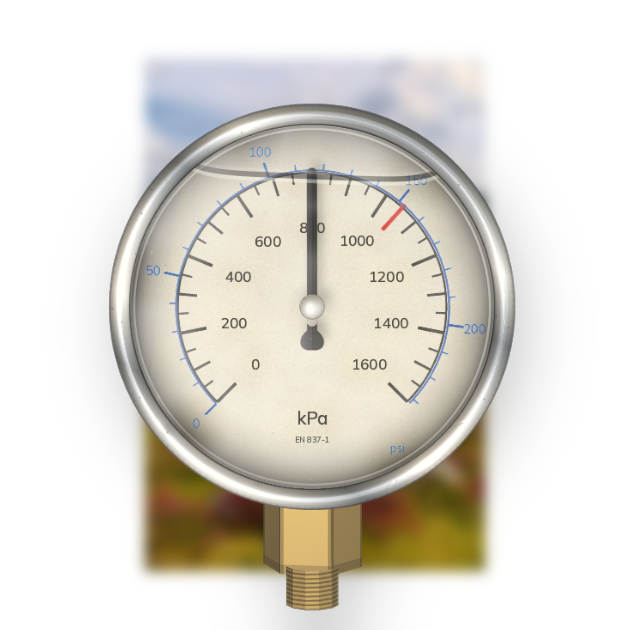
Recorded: 800 (kPa)
